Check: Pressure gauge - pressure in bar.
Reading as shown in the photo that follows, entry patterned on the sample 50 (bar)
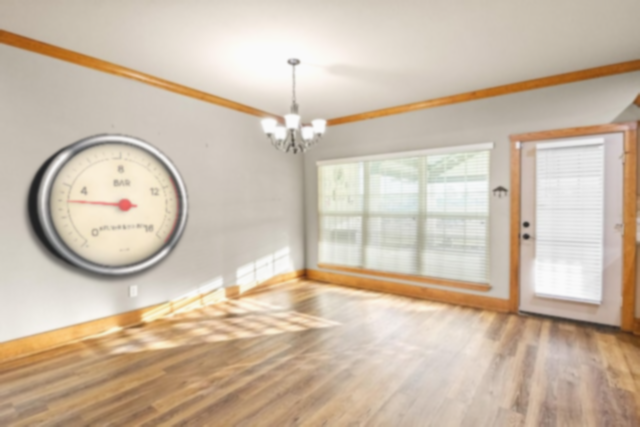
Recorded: 3 (bar)
